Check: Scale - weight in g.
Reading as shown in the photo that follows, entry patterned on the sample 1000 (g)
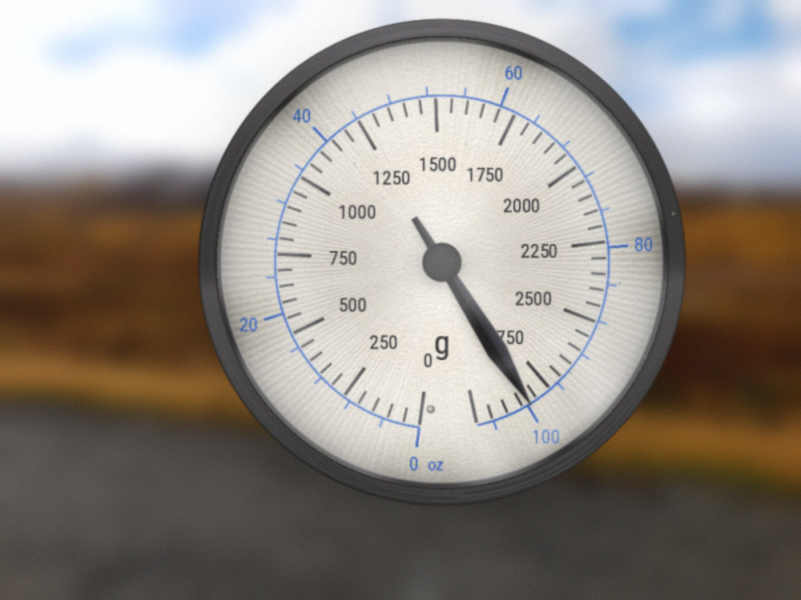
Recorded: 2825 (g)
